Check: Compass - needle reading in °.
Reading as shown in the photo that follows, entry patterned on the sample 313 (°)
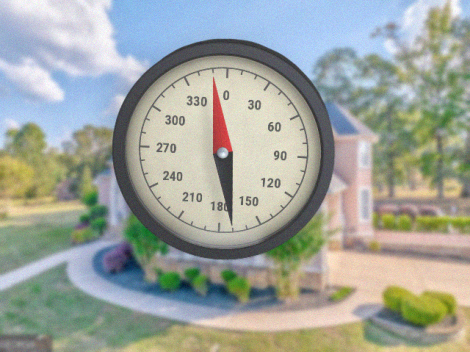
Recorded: 350 (°)
